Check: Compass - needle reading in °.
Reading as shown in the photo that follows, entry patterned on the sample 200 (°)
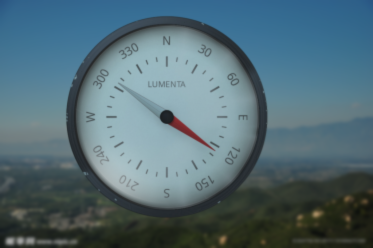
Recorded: 125 (°)
